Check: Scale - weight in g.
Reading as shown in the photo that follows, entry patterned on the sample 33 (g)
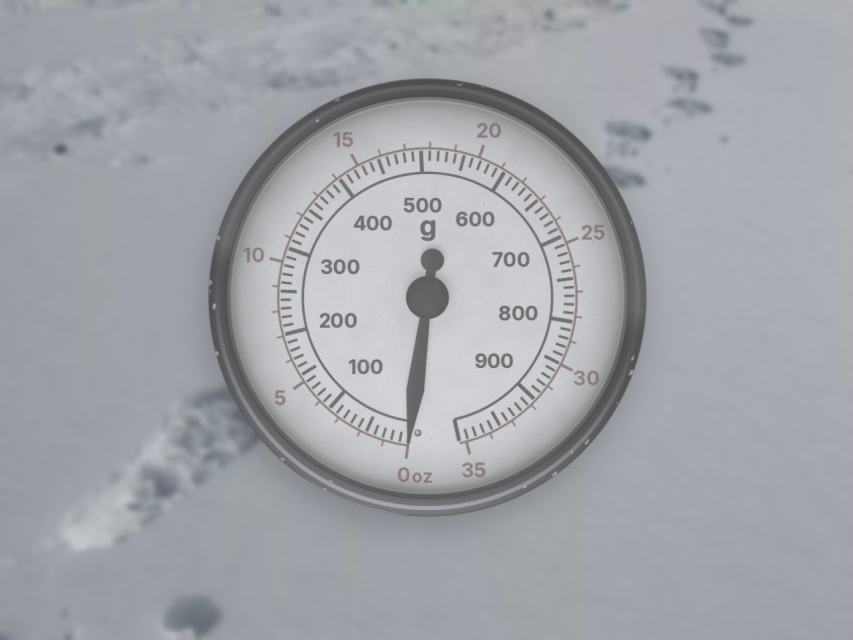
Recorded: 0 (g)
